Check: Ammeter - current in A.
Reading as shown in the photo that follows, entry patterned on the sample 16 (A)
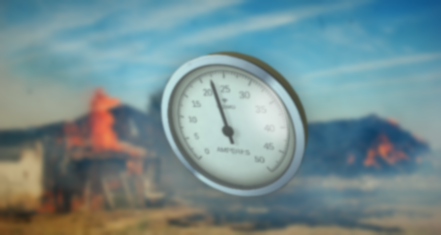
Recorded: 22.5 (A)
